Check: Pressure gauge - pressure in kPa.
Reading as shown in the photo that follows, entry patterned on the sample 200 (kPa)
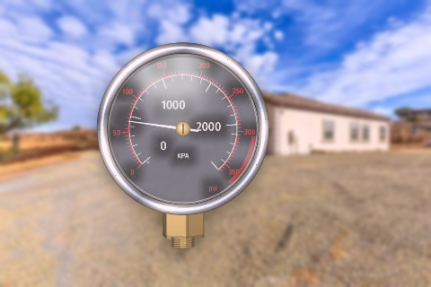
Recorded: 450 (kPa)
